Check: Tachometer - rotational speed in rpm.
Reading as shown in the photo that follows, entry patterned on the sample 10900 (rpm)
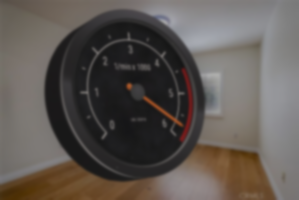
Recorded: 5750 (rpm)
